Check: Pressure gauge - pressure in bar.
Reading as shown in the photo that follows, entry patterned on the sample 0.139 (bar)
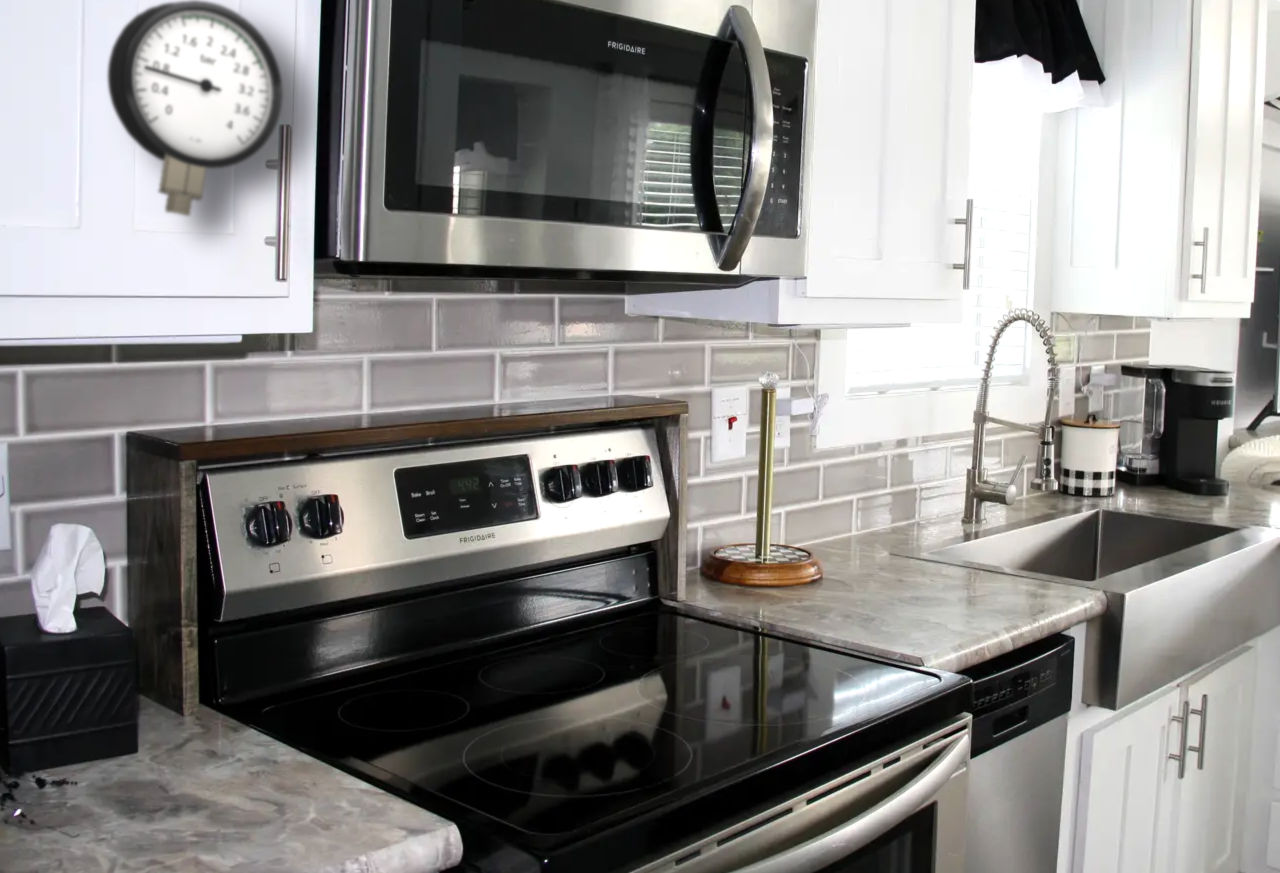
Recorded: 0.7 (bar)
